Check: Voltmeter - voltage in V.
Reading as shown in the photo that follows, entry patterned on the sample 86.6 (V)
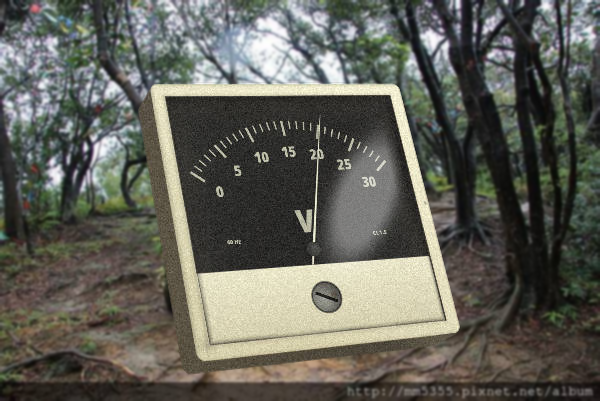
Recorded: 20 (V)
